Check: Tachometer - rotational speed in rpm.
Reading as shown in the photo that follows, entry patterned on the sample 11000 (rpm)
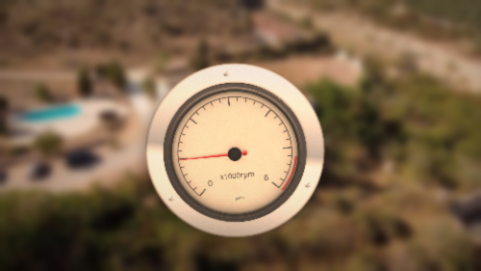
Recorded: 1000 (rpm)
